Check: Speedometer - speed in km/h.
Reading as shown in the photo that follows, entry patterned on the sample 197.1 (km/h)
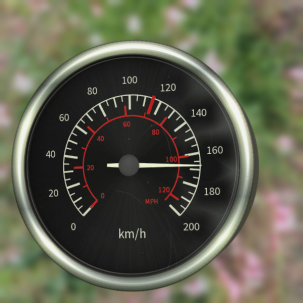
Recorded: 167.5 (km/h)
